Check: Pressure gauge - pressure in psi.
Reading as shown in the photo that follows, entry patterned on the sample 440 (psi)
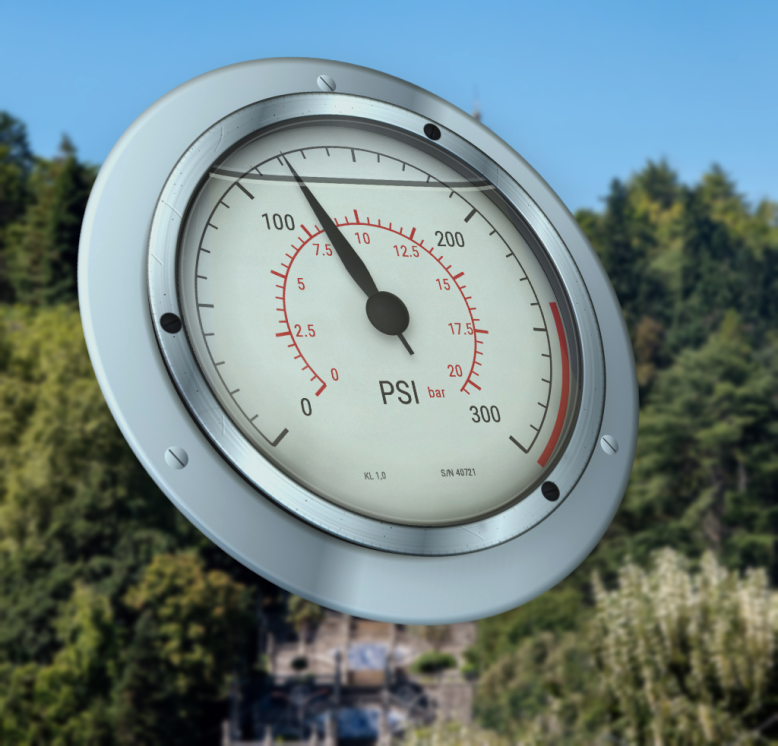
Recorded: 120 (psi)
